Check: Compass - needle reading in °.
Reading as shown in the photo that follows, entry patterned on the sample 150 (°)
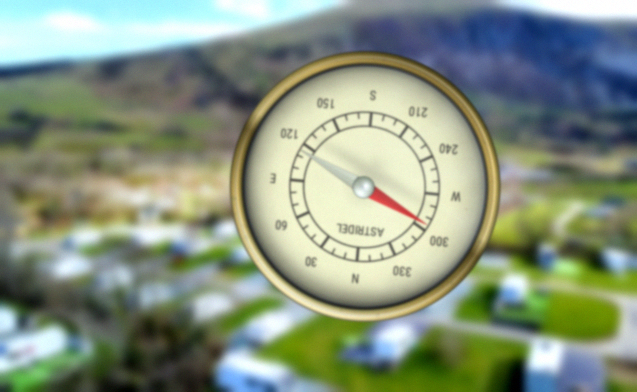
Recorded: 295 (°)
